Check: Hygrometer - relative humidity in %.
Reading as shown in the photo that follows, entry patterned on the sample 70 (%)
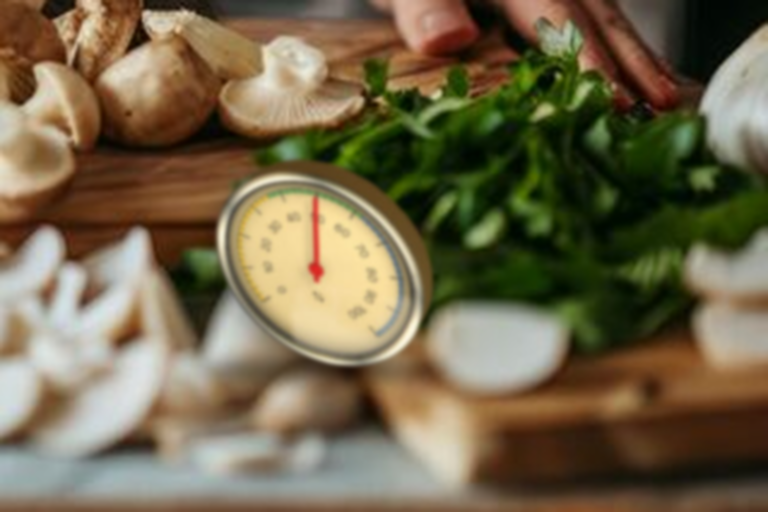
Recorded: 50 (%)
